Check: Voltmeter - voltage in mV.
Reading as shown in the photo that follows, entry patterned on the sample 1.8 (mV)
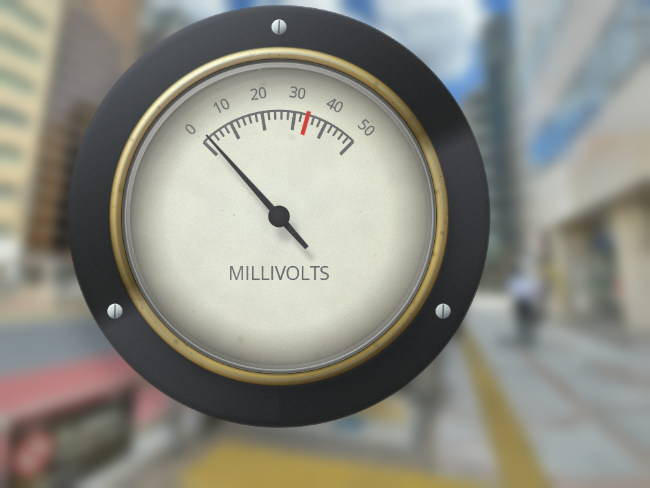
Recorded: 2 (mV)
